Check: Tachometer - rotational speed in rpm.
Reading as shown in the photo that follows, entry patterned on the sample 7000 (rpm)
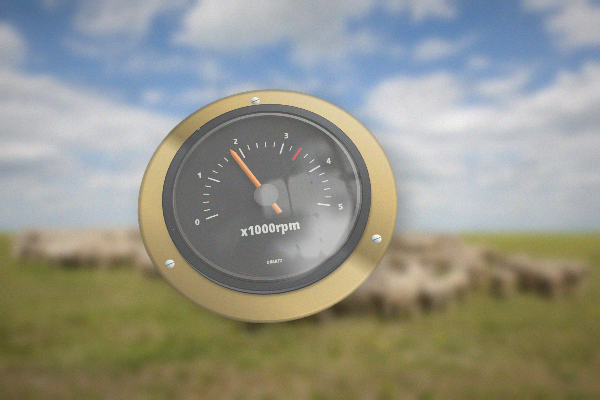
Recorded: 1800 (rpm)
